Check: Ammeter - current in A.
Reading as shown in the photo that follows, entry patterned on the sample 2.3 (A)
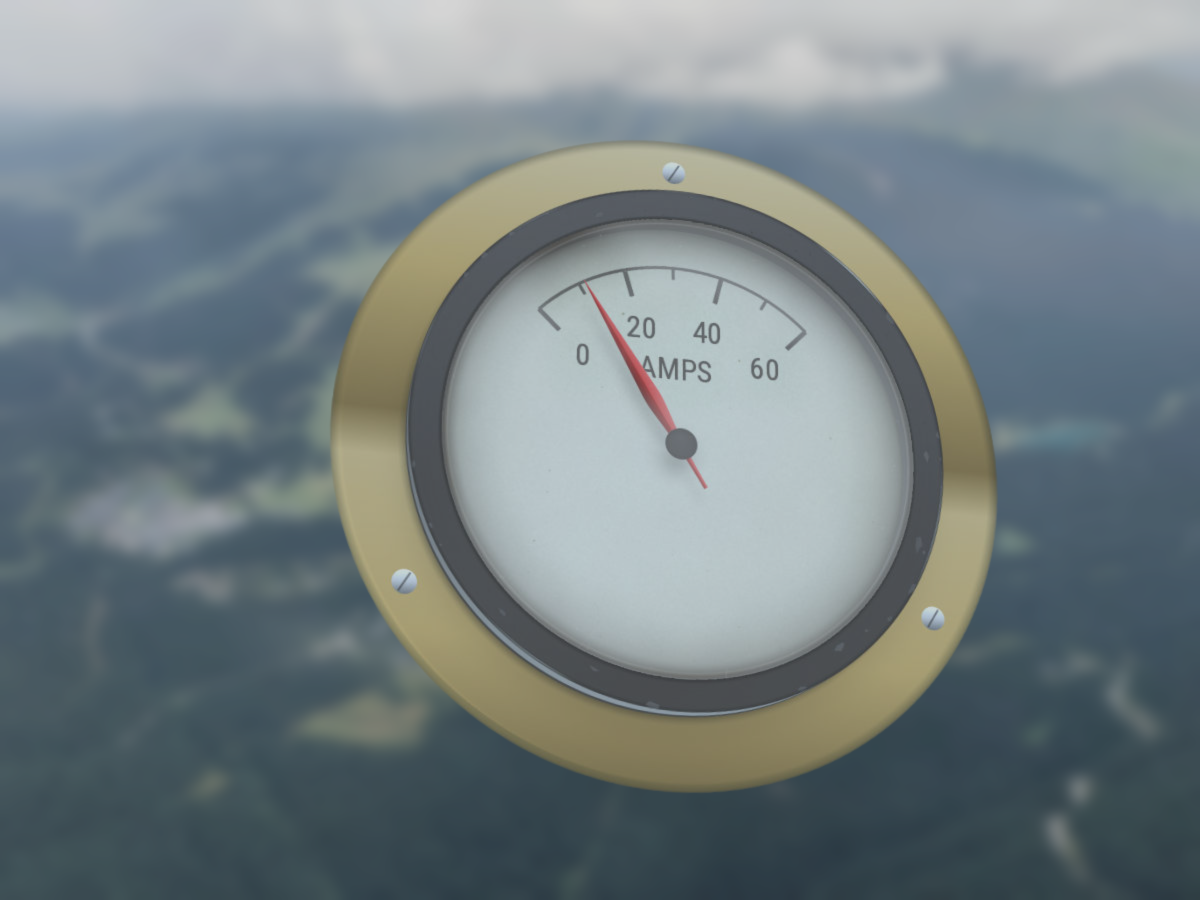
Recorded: 10 (A)
